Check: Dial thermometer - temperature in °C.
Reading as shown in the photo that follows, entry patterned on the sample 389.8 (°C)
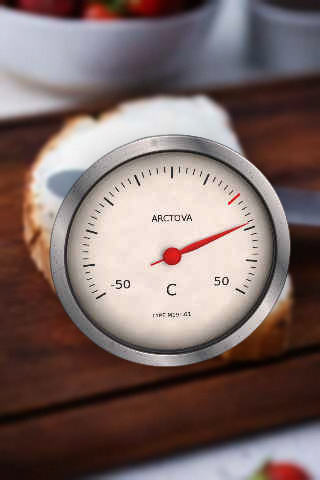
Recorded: 28 (°C)
